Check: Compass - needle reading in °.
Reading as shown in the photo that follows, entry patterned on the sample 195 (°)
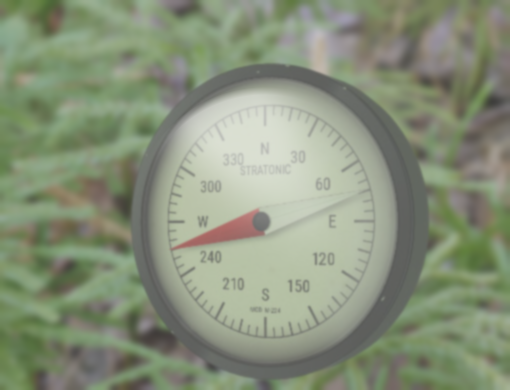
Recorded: 255 (°)
